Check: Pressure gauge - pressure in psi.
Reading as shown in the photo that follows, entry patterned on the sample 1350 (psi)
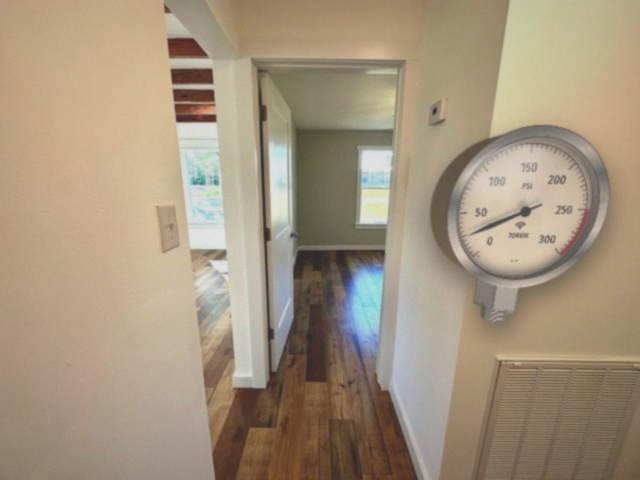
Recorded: 25 (psi)
